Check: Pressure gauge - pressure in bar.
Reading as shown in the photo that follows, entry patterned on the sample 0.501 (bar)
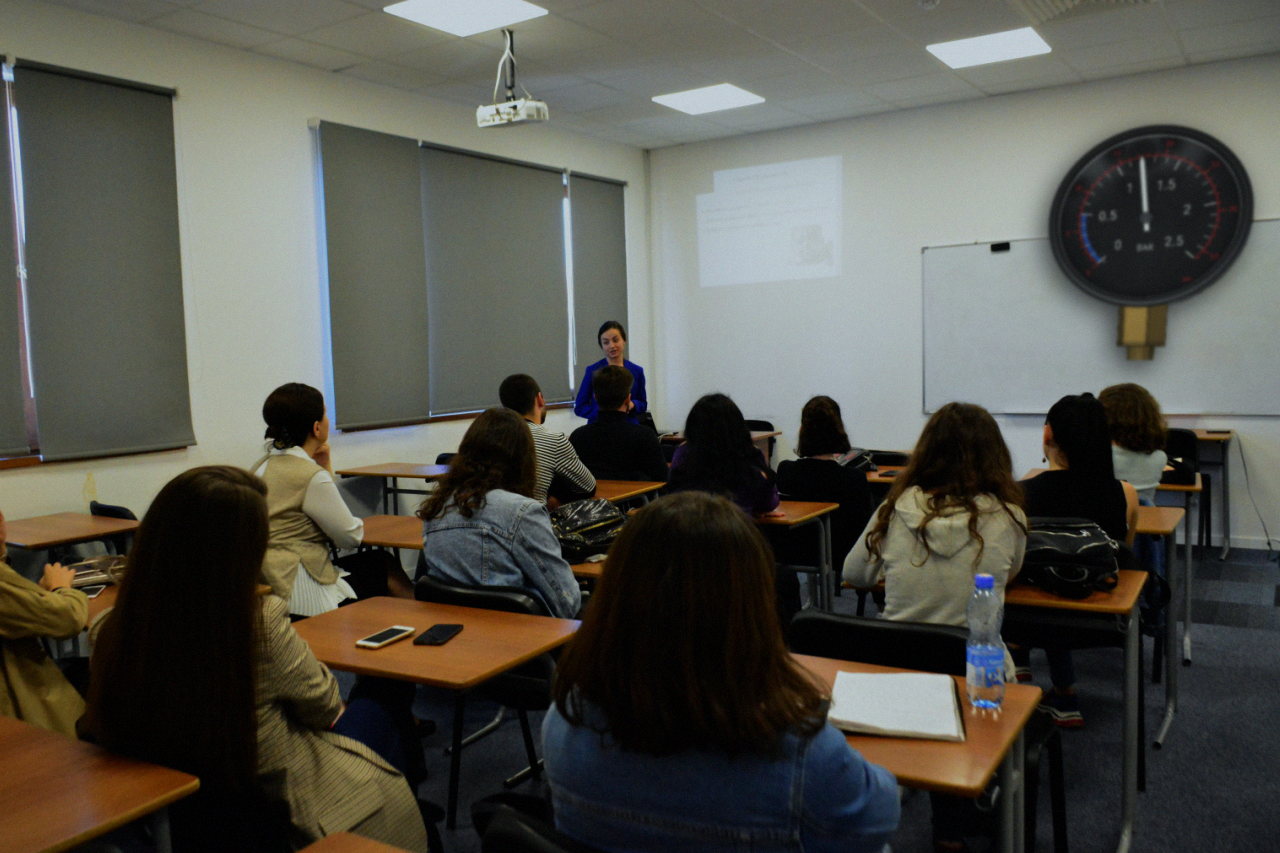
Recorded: 1.2 (bar)
